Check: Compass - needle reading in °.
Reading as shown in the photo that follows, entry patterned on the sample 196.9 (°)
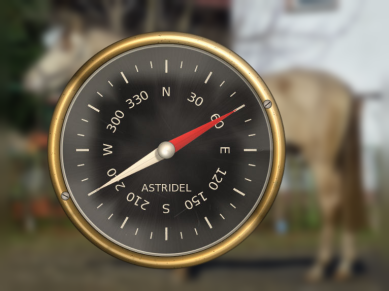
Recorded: 60 (°)
